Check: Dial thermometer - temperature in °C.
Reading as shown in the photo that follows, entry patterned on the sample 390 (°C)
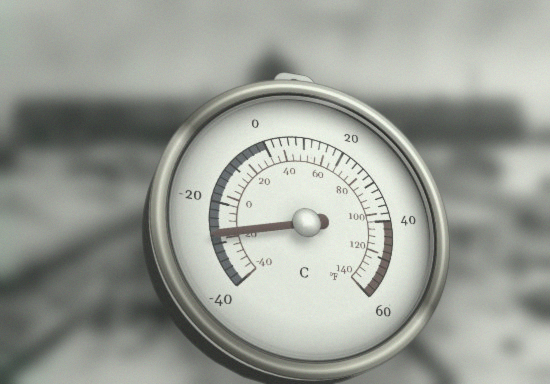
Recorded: -28 (°C)
